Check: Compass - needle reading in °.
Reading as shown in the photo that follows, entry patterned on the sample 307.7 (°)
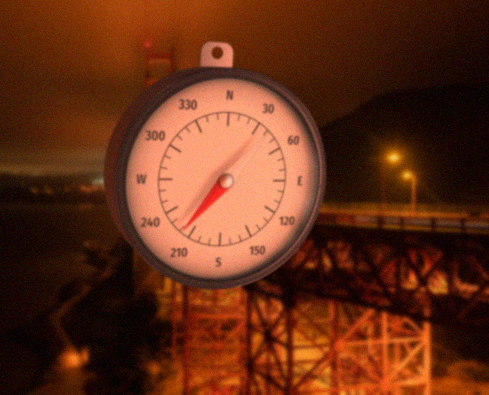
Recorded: 220 (°)
